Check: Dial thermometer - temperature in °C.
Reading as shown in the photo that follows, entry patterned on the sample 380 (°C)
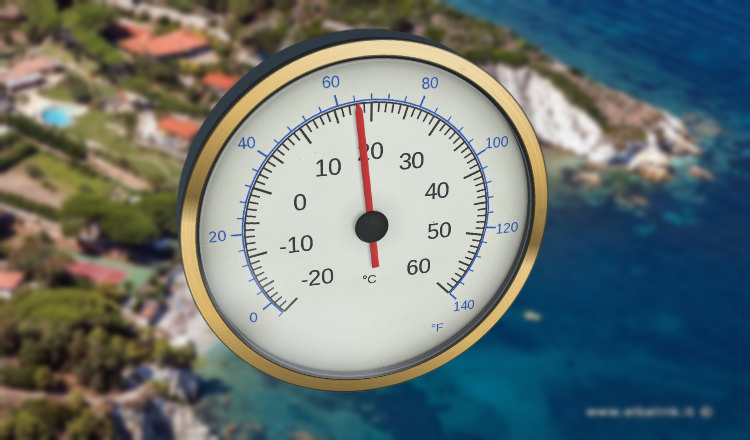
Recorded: 18 (°C)
